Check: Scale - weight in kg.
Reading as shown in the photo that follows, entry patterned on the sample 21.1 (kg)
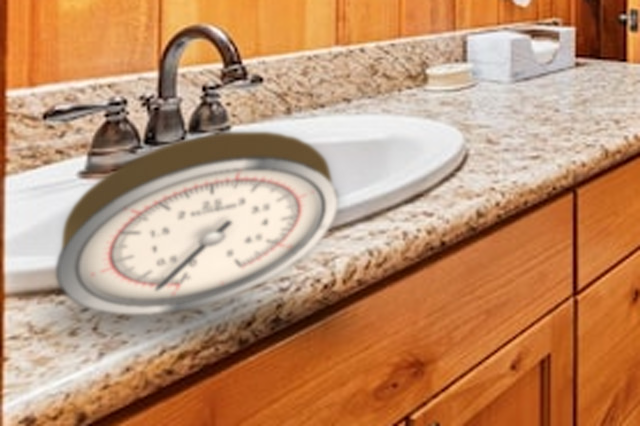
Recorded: 0.25 (kg)
